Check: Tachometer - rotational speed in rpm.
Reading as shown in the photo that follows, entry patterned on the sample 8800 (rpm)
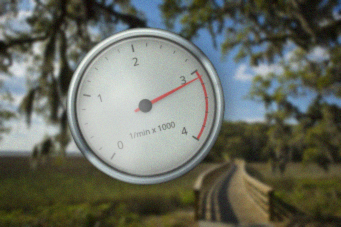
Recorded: 3100 (rpm)
